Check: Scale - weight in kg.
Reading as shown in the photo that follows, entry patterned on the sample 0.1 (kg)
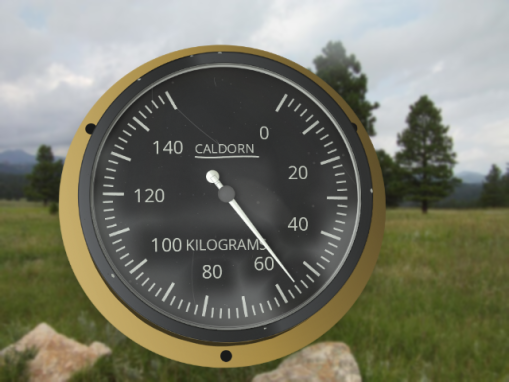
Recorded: 56 (kg)
